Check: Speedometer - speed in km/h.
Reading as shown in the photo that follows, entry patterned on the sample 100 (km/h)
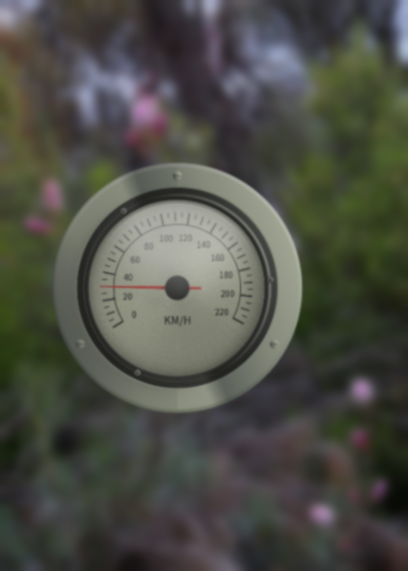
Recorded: 30 (km/h)
